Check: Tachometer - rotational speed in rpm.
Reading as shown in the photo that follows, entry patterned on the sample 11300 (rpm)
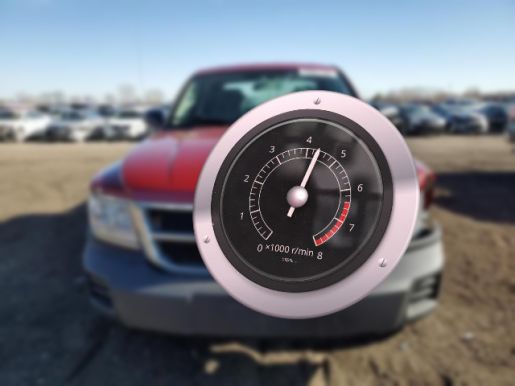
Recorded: 4400 (rpm)
